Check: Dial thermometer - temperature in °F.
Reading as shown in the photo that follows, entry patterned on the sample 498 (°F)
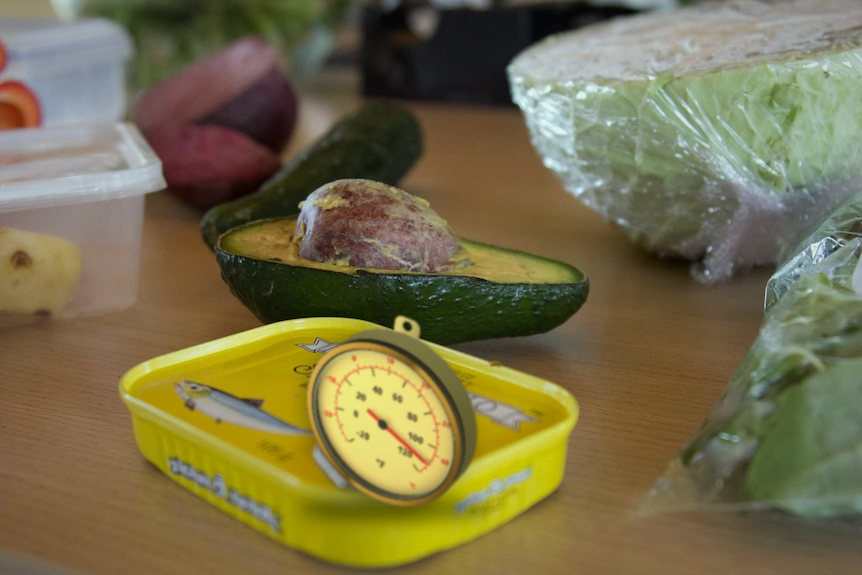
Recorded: 110 (°F)
